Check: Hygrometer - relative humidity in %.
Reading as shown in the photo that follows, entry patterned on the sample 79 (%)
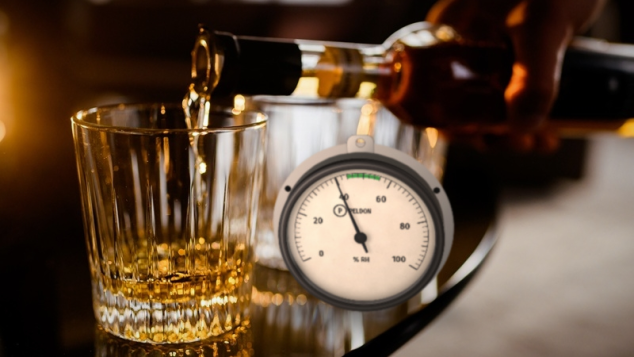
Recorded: 40 (%)
